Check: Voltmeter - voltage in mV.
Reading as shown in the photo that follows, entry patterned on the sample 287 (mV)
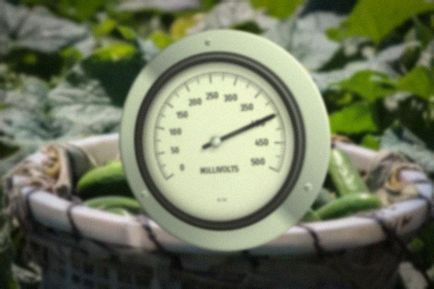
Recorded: 400 (mV)
